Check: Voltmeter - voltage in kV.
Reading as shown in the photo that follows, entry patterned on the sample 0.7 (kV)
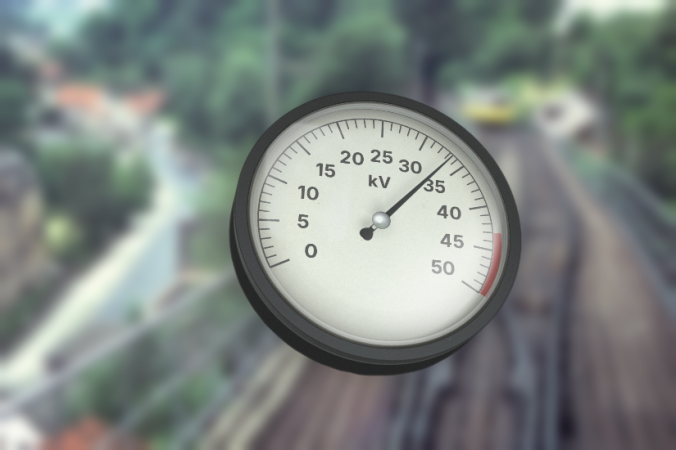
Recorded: 33.5 (kV)
